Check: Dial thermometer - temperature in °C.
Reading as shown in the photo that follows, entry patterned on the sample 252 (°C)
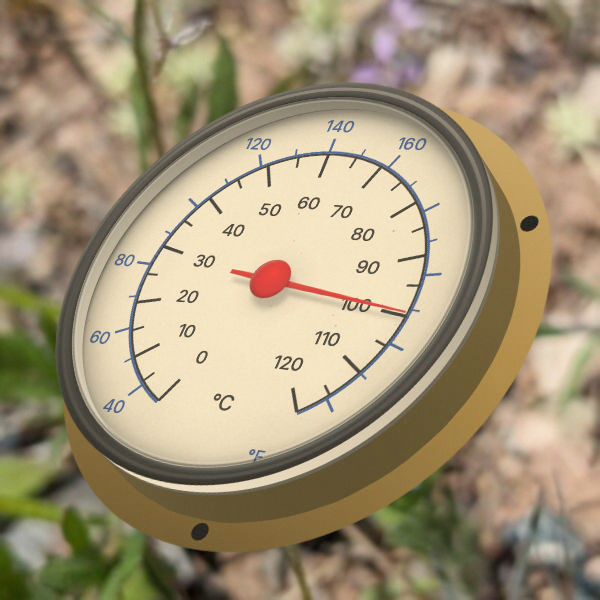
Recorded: 100 (°C)
